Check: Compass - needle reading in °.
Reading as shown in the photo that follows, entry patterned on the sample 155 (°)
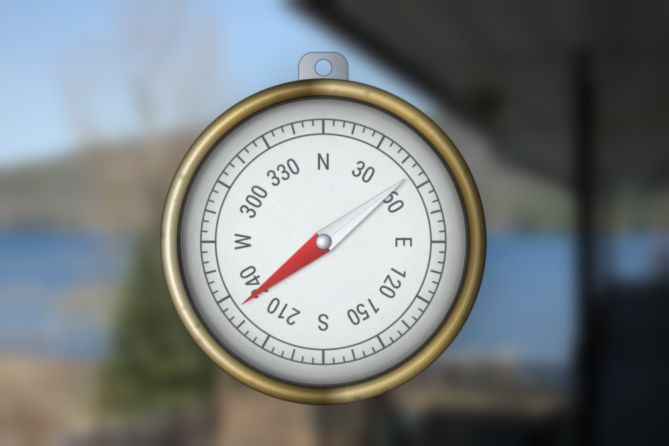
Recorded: 232.5 (°)
